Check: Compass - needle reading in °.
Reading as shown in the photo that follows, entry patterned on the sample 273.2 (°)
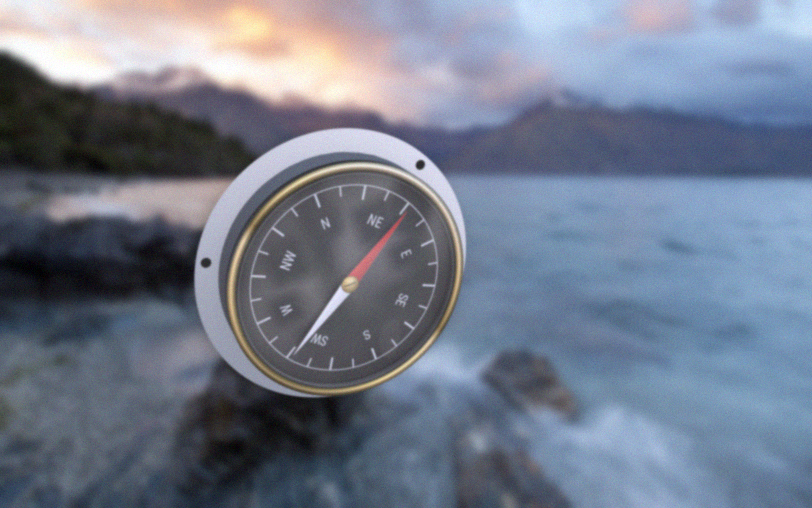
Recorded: 60 (°)
